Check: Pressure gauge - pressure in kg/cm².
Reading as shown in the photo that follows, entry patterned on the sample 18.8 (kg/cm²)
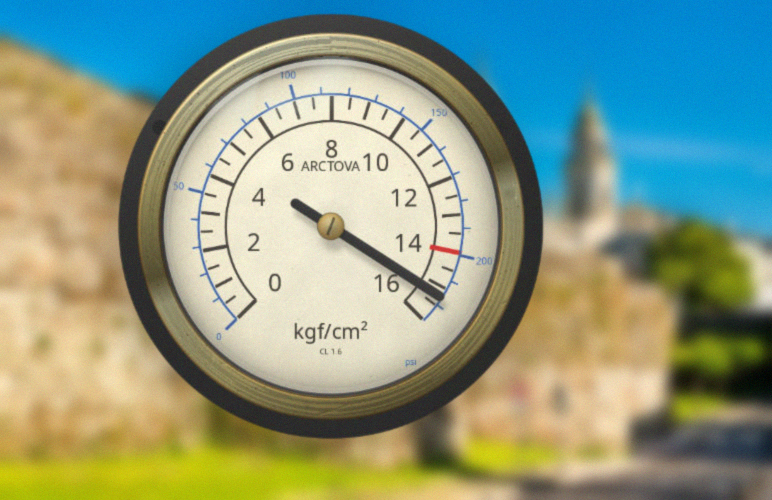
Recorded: 15.25 (kg/cm²)
